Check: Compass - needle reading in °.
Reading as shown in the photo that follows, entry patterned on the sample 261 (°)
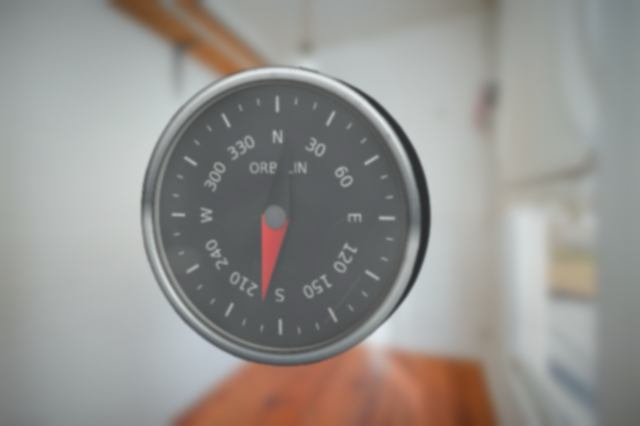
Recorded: 190 (°)
